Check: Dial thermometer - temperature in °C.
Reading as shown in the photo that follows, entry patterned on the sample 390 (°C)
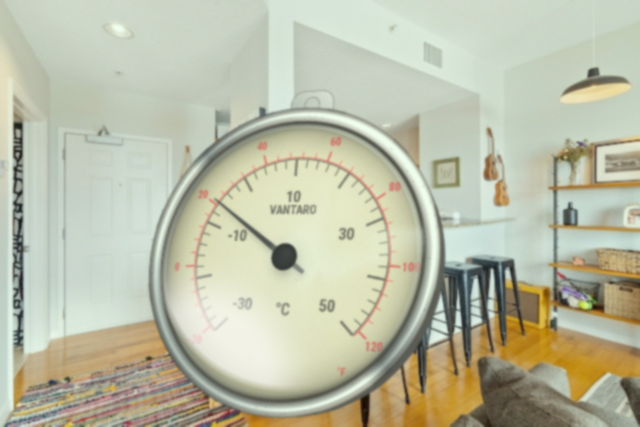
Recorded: -6 (°C)
